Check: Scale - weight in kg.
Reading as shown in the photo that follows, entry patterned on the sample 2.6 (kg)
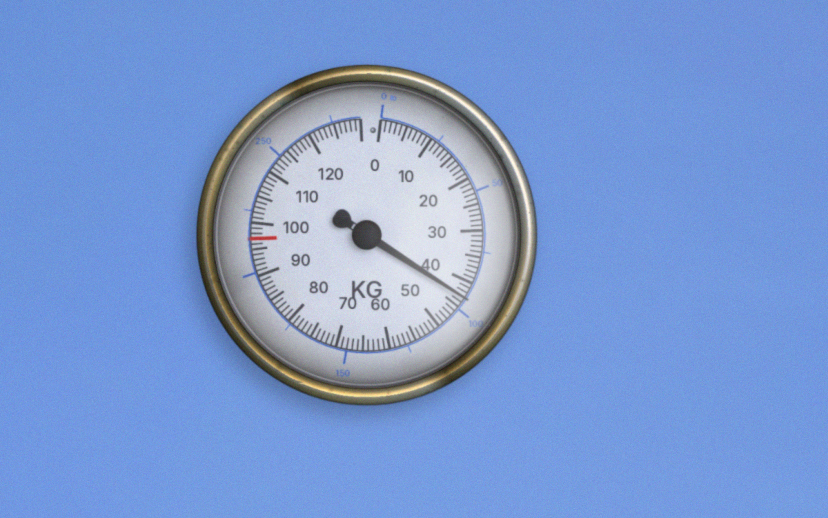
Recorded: 43 (kg)
